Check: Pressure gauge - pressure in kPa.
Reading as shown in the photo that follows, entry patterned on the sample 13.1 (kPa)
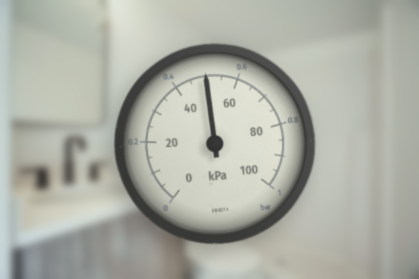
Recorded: 50 (kPa)
